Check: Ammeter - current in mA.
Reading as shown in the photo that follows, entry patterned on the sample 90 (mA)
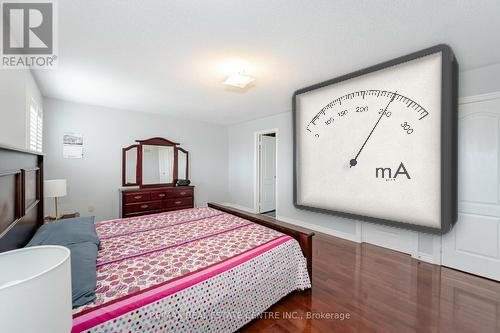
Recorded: 250 (mA)
